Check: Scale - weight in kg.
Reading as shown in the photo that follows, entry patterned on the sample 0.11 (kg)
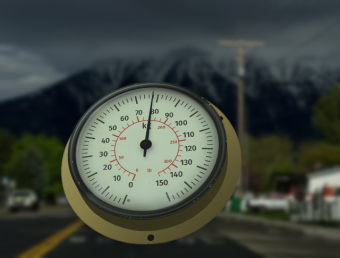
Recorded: 78 (kg)
